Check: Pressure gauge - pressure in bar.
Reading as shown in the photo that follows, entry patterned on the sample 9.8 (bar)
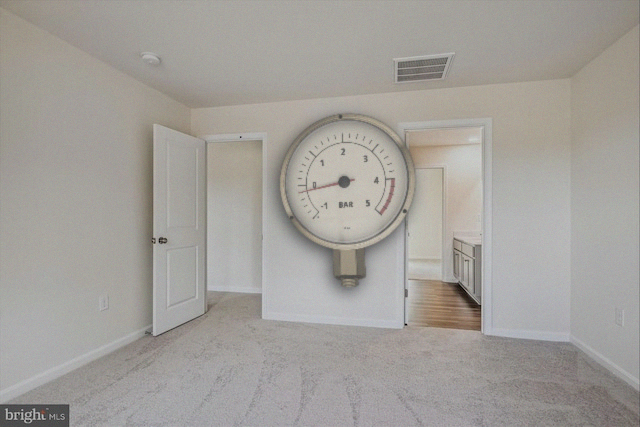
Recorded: -0.2 (bar)
